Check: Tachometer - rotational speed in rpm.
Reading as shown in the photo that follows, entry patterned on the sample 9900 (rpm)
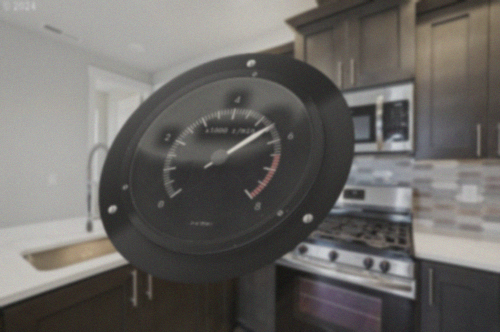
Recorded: 5500 (rpm)
